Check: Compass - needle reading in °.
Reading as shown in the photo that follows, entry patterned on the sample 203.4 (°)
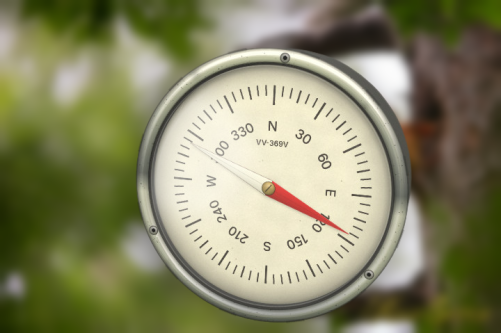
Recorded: 115 (°)
